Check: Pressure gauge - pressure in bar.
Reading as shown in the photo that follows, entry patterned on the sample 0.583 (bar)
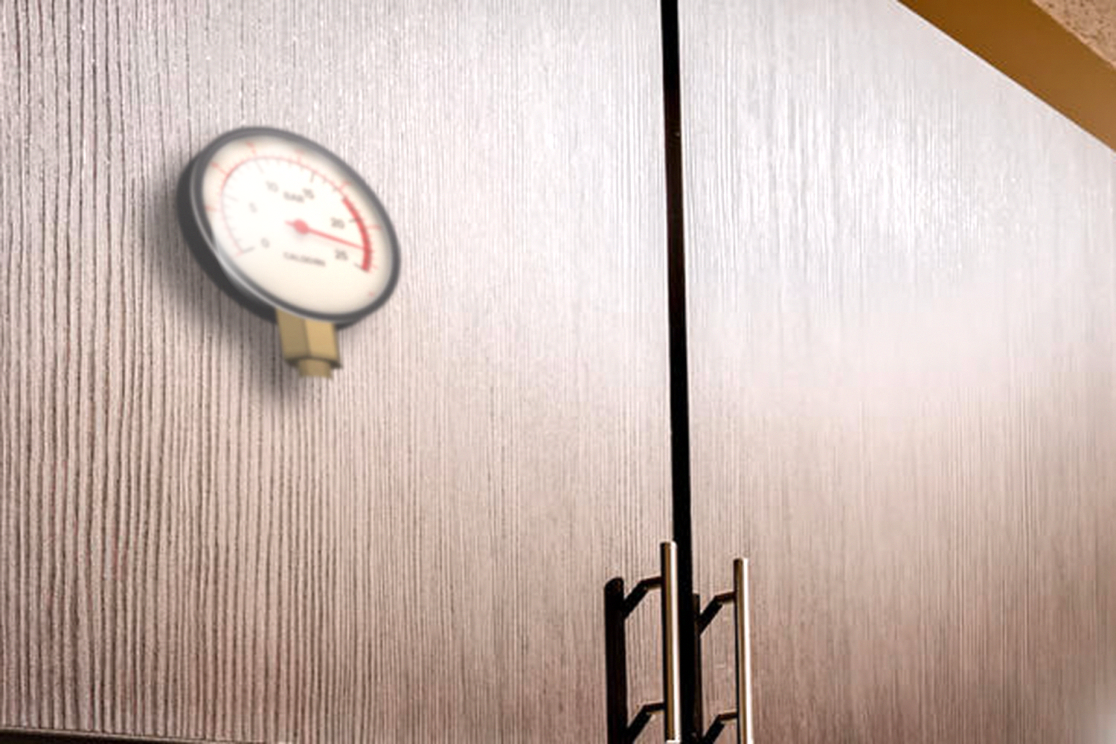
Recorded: 23 (bar)
